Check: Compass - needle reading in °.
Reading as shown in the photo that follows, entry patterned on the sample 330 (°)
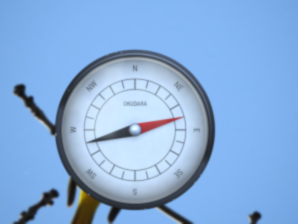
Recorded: 75 (°)
